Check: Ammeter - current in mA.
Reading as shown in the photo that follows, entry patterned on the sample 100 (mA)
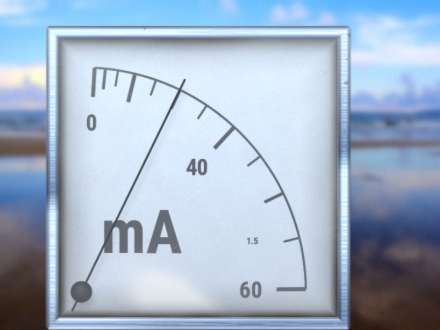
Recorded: 30 (mA)
